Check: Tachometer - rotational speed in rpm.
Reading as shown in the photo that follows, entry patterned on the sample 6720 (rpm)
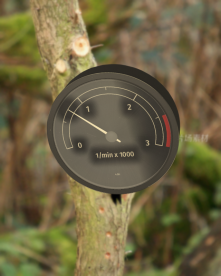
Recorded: 750 (rpm)
